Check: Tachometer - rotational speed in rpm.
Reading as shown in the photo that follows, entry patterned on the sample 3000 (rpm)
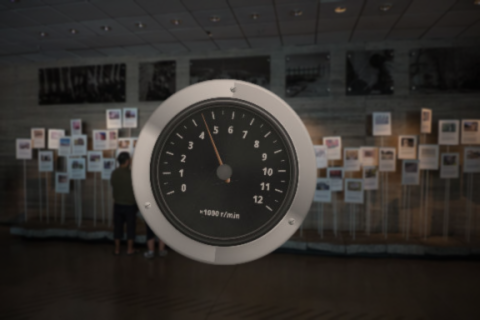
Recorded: 4500 (rpm)
